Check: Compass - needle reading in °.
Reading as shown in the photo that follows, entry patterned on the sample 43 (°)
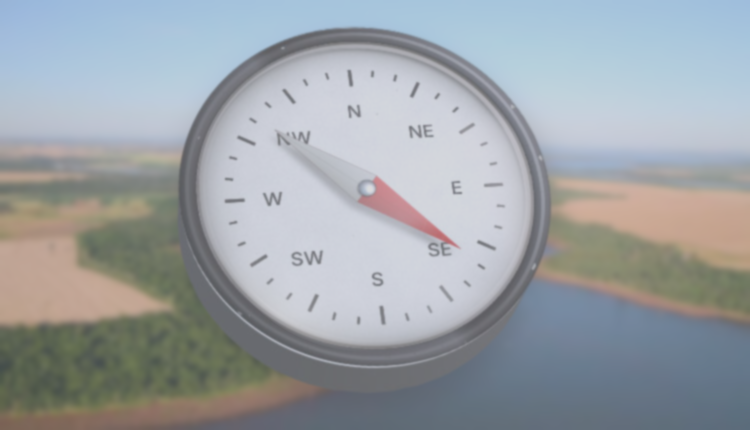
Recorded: 130 (°)
